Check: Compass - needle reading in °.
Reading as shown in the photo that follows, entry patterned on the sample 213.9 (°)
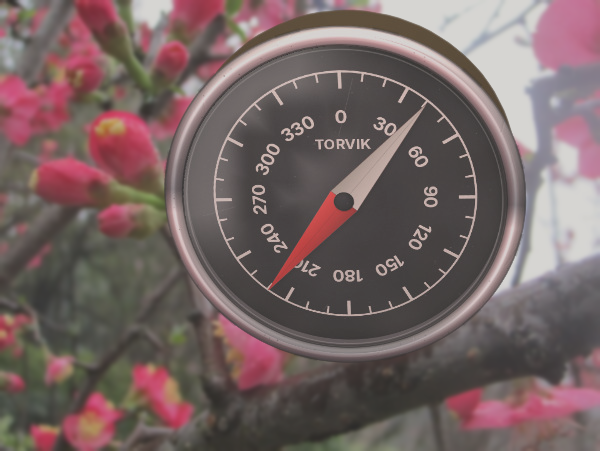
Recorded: 220 (°)
